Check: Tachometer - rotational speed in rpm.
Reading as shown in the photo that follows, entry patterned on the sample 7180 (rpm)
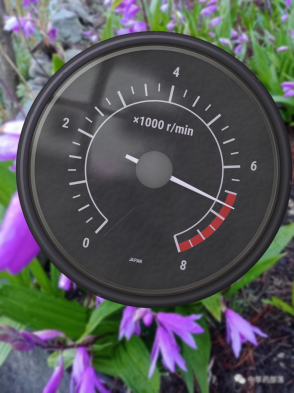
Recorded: 6750 (rpm)
